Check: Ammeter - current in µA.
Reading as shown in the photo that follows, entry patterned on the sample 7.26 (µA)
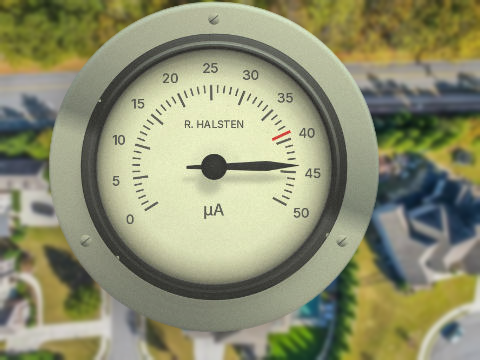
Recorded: 44 (µA)
